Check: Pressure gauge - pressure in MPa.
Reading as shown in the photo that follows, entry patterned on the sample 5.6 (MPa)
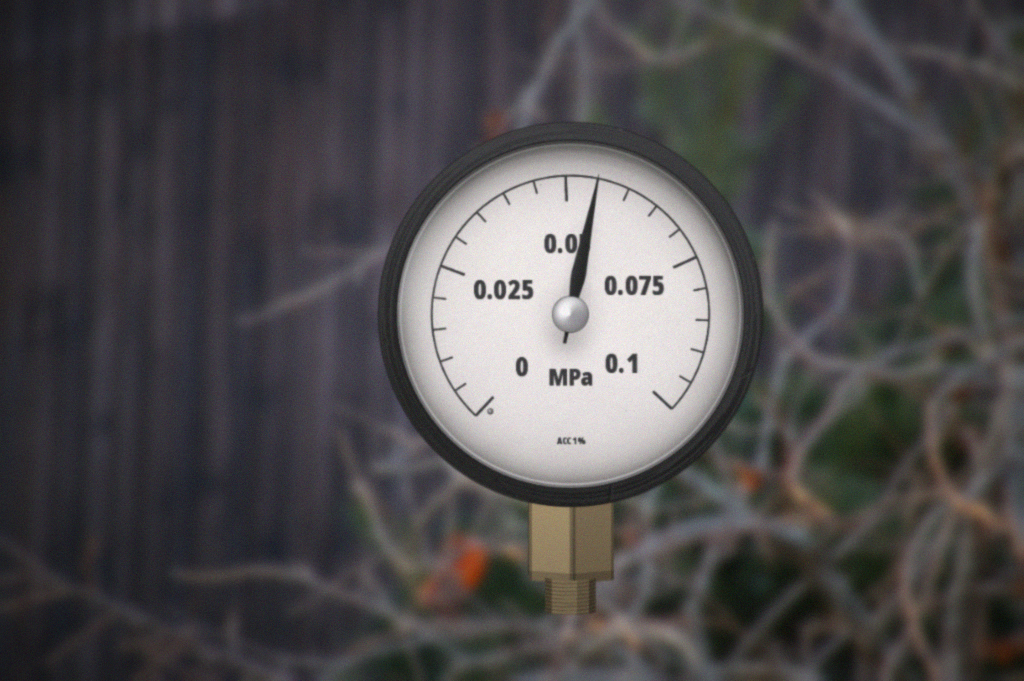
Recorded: 0.055 (MPa)
